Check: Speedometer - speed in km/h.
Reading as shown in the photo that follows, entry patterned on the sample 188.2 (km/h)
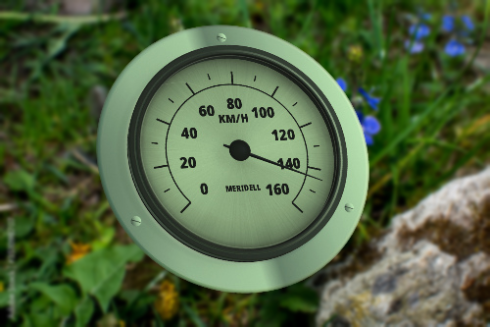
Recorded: 145 (km/h)
